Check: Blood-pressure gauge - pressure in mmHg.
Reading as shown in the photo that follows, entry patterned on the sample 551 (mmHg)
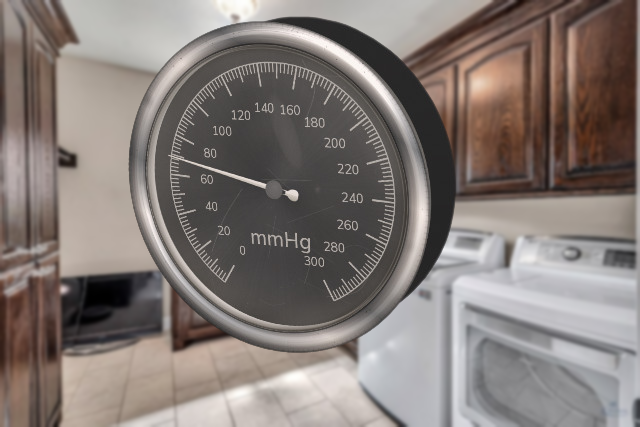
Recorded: 70 (mmHg)
